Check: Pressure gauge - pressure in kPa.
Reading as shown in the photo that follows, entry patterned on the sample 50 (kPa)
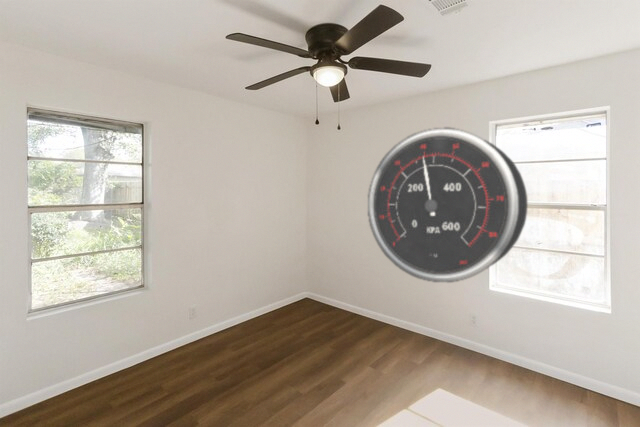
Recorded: 275 (kPa)
